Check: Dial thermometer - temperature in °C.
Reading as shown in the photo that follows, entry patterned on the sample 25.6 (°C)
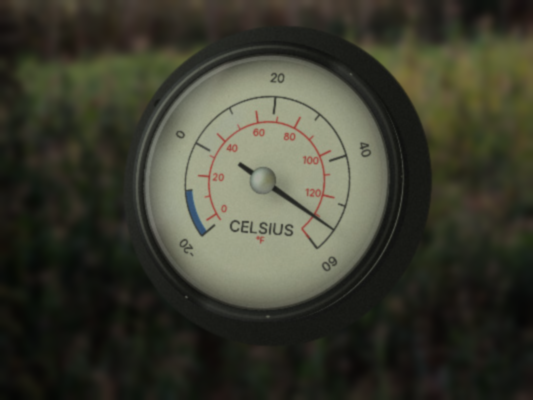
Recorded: 55 (°C)
